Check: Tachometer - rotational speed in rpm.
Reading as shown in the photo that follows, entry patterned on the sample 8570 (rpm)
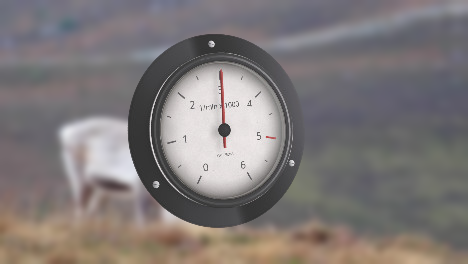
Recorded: 3000 (rpm)
